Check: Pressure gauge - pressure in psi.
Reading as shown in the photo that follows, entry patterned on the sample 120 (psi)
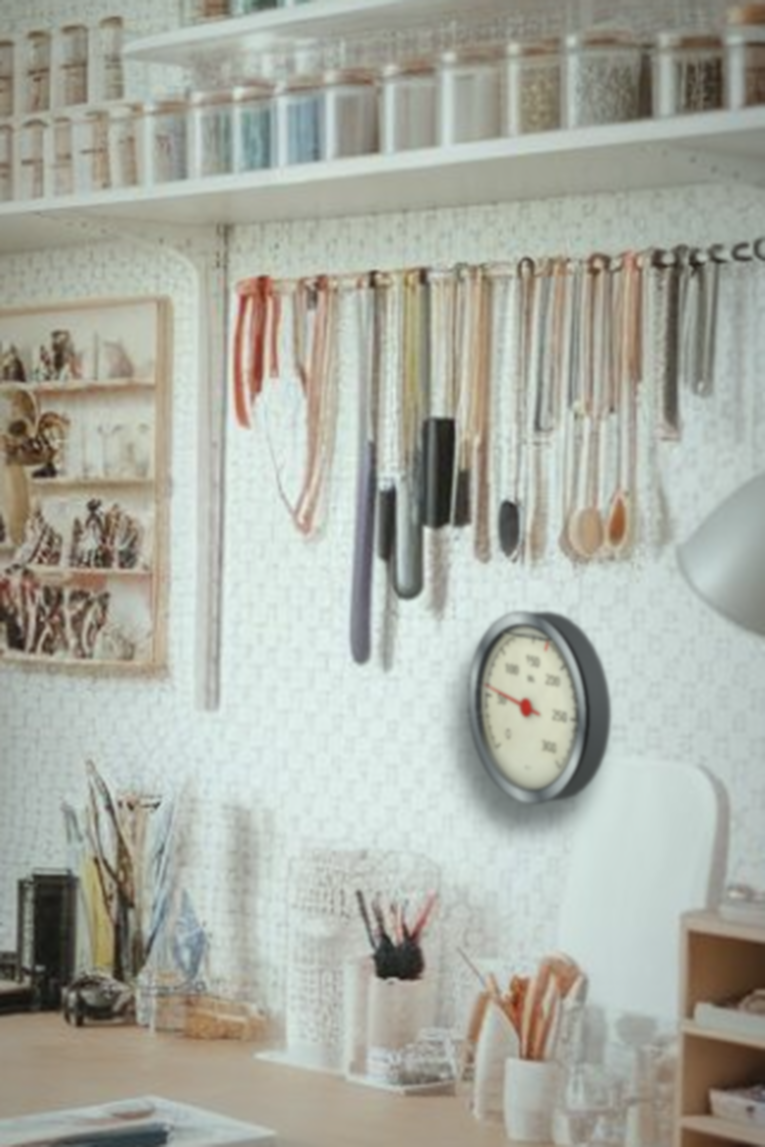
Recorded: 60 (psi)
